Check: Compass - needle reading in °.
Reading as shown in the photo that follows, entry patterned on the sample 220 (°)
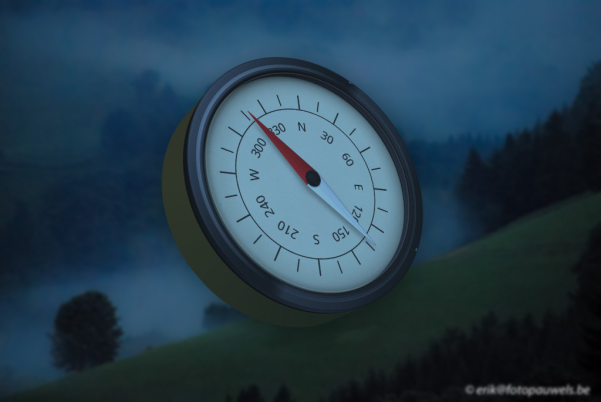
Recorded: 315 (°)
